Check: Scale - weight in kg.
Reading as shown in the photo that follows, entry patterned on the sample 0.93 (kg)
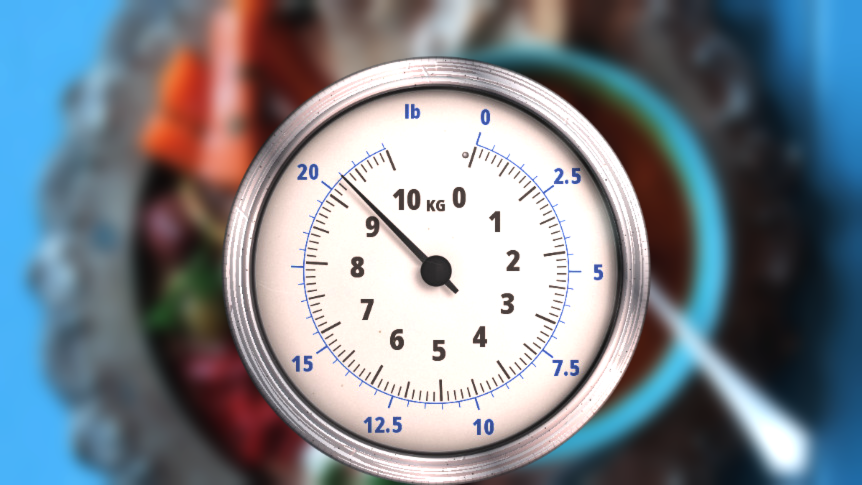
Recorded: 9.3 (kg)
